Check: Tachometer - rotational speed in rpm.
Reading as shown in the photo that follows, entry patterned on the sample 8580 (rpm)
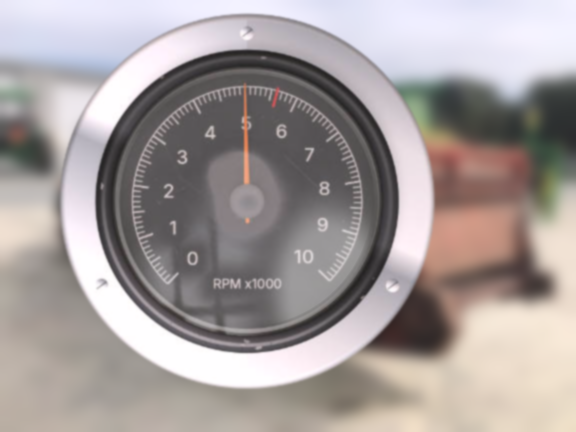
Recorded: 5000 (rpm)
